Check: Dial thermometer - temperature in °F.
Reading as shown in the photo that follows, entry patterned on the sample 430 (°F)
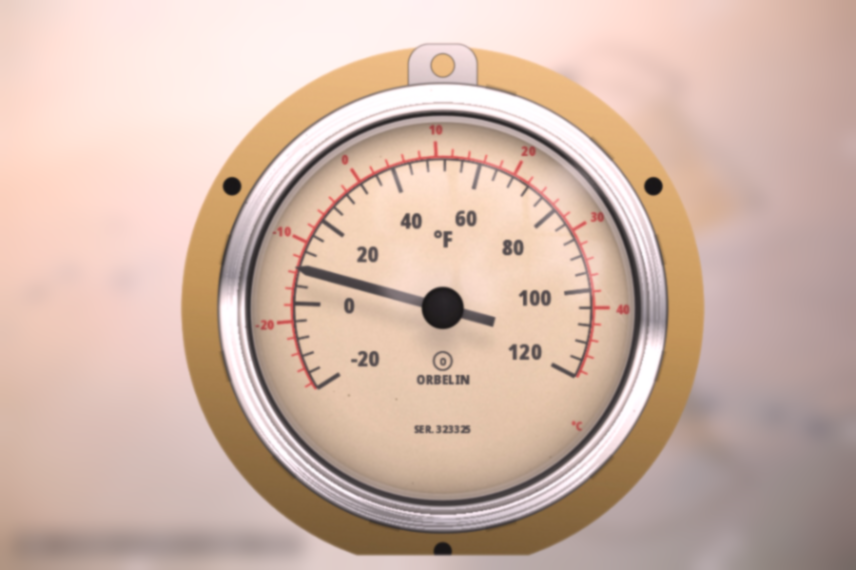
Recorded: 8 (°F)
